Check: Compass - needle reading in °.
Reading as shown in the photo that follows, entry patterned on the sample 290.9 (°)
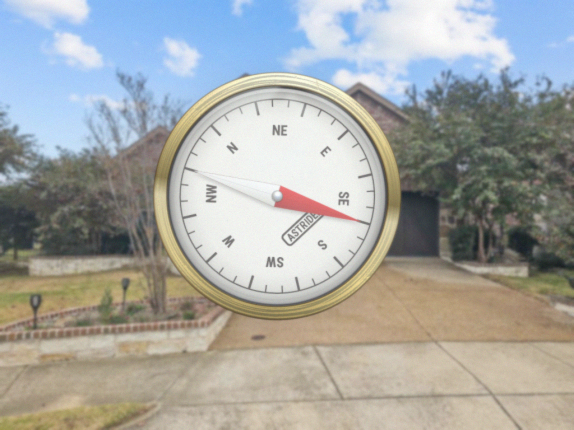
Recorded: 150 (°)
